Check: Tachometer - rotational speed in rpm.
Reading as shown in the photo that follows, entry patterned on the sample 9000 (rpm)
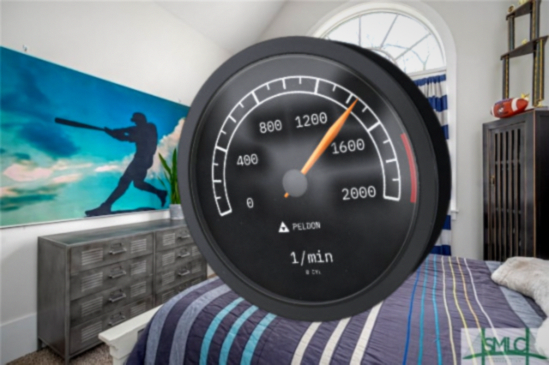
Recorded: 1450 (rpm)
